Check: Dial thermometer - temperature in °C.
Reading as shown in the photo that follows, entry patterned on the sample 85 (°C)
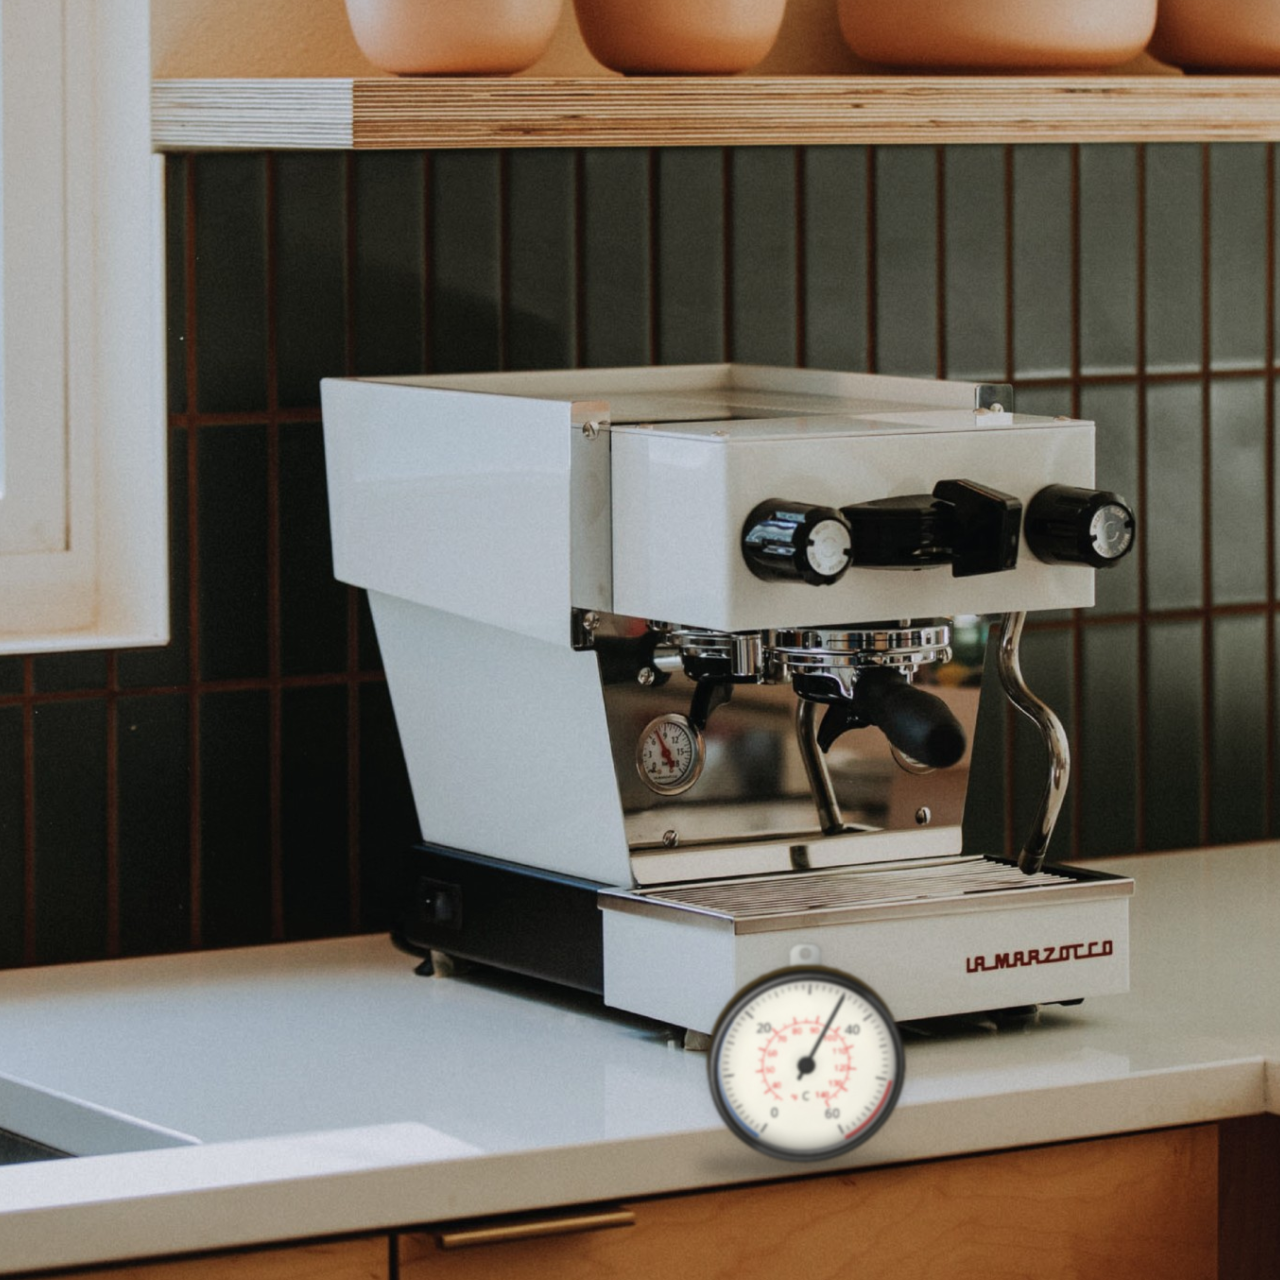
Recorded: 35 (°C)
